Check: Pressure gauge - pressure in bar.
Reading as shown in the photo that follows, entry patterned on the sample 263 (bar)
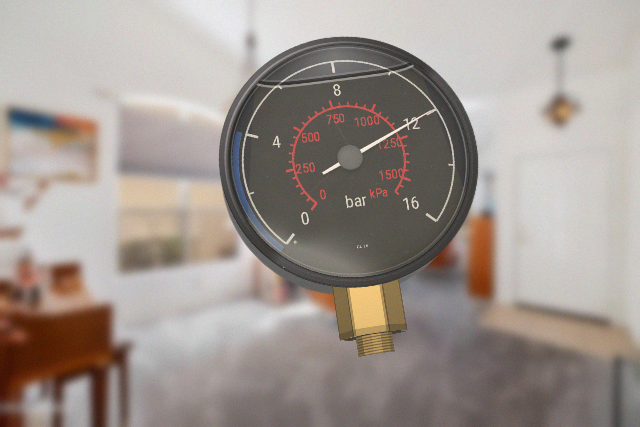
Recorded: 12 (bar)
